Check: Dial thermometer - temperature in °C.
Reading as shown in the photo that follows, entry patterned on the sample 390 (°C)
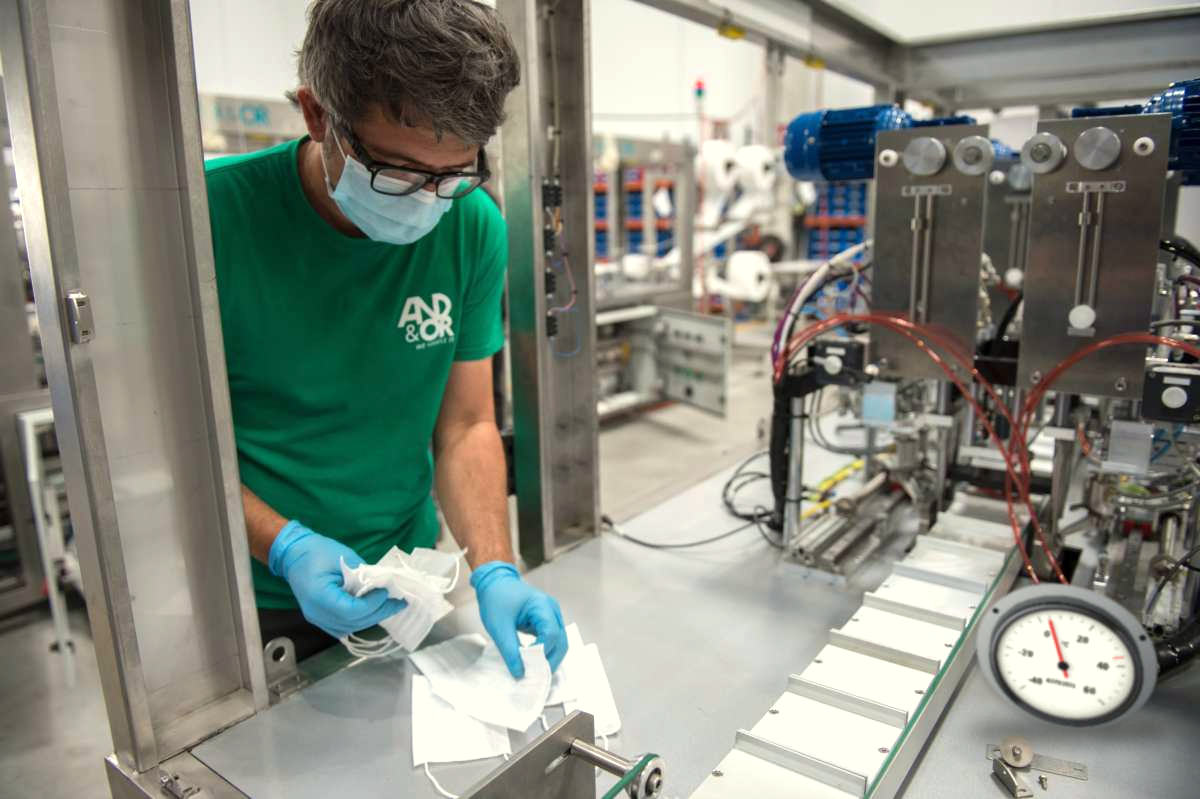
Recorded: 4 (°C)
